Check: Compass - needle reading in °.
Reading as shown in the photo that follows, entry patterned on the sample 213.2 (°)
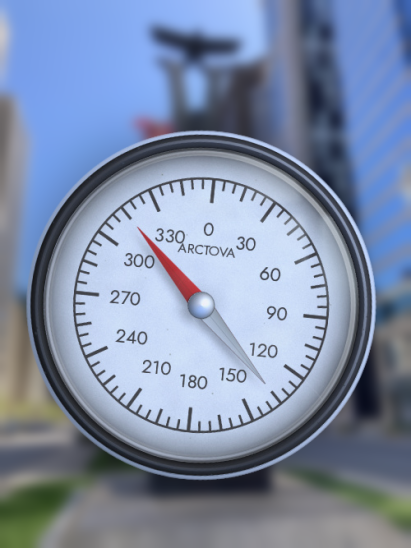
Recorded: 315 (°)
